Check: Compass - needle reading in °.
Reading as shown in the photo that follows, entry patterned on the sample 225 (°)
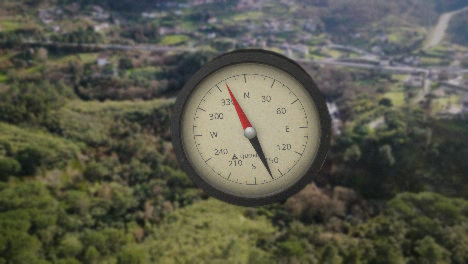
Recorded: 340 (°)
